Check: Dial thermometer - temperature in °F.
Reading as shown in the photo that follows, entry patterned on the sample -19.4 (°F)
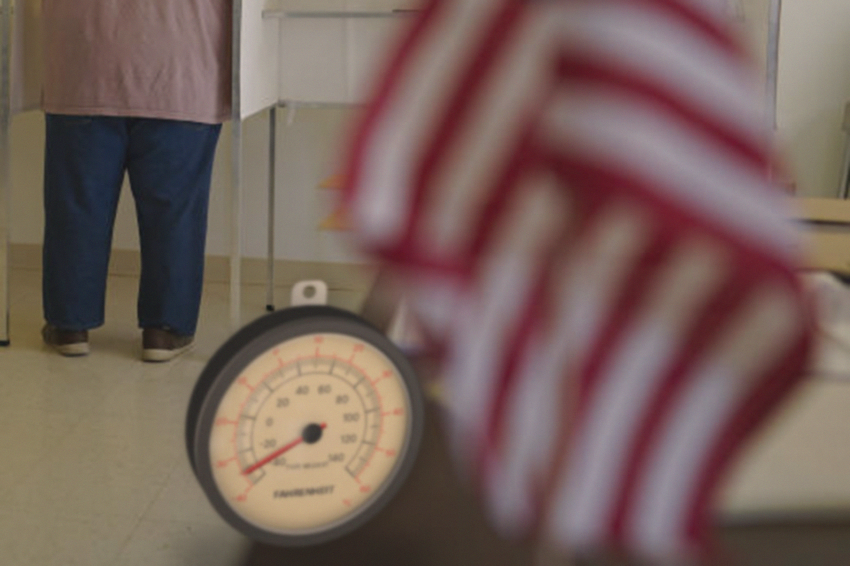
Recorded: -30 (°F)
